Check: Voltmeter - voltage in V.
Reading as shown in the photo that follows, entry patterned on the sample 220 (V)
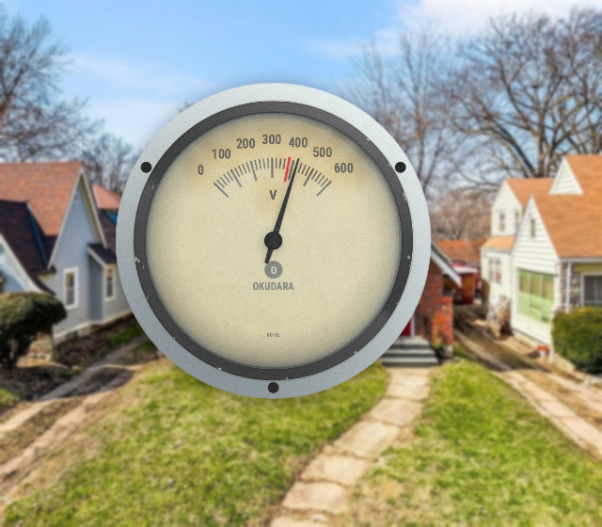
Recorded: 420 (V)
